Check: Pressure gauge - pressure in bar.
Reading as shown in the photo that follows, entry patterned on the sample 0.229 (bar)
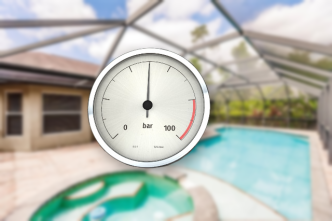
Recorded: 50 (bar)
